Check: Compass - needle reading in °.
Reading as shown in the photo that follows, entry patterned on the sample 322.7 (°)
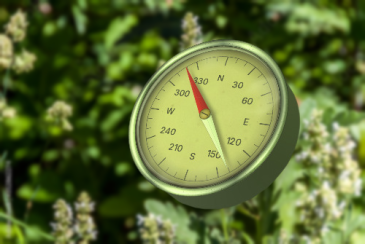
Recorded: 320 (°)
